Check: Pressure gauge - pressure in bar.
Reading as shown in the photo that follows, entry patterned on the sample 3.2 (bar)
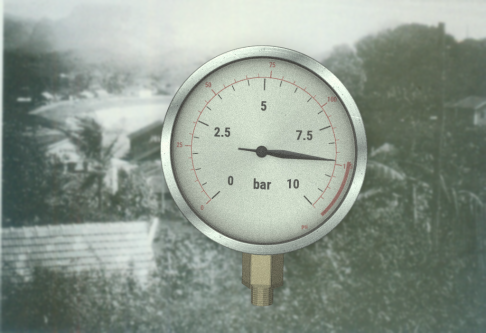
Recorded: 8.5 (bar)
